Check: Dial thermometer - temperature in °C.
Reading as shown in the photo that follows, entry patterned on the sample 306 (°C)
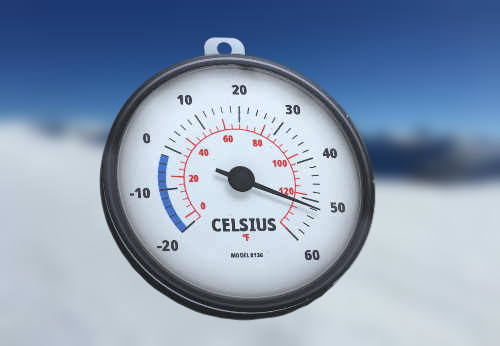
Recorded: 52 (°C)
